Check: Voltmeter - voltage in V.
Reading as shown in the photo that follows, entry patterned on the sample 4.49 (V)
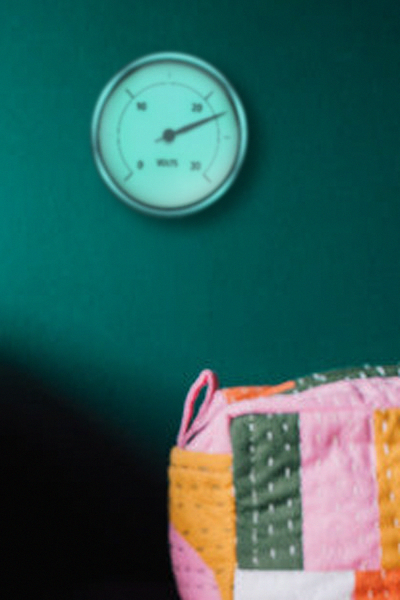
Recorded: 22.5 (V)
